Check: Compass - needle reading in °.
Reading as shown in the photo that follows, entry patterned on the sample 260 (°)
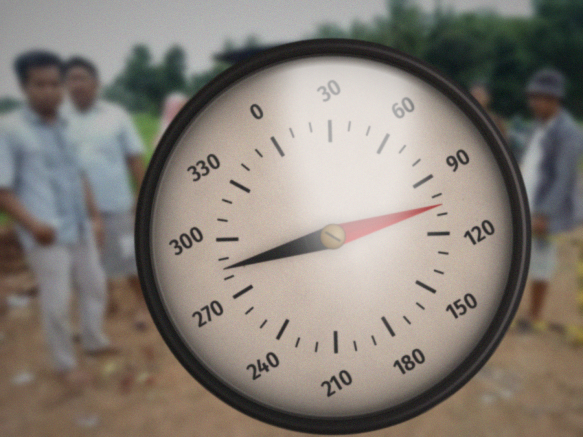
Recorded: 105 (°)
